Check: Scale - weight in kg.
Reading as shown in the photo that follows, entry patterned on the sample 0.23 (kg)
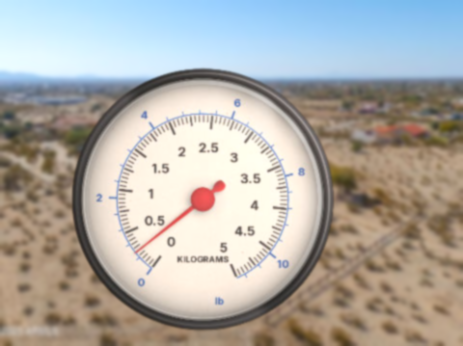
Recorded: 0.25 (kg)
